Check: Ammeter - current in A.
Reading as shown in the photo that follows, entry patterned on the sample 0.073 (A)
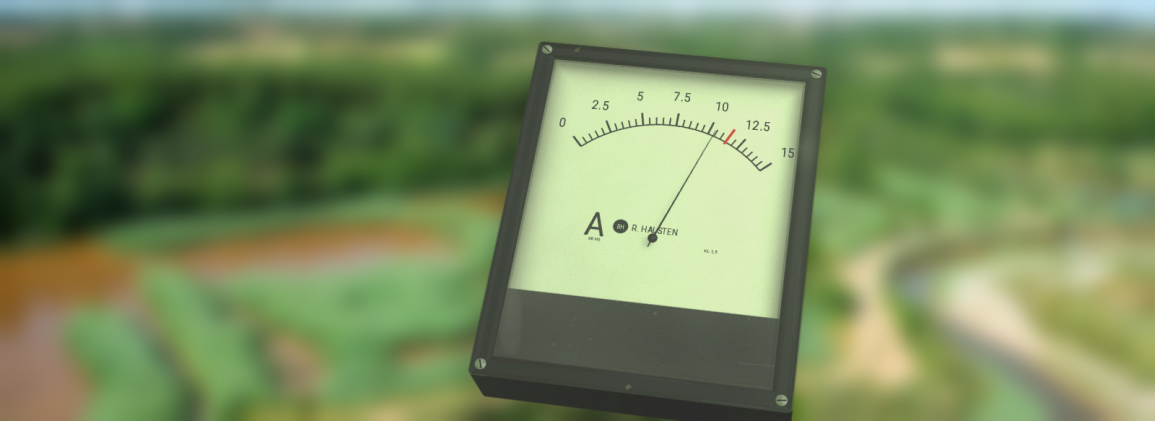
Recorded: 10.5 (A)
